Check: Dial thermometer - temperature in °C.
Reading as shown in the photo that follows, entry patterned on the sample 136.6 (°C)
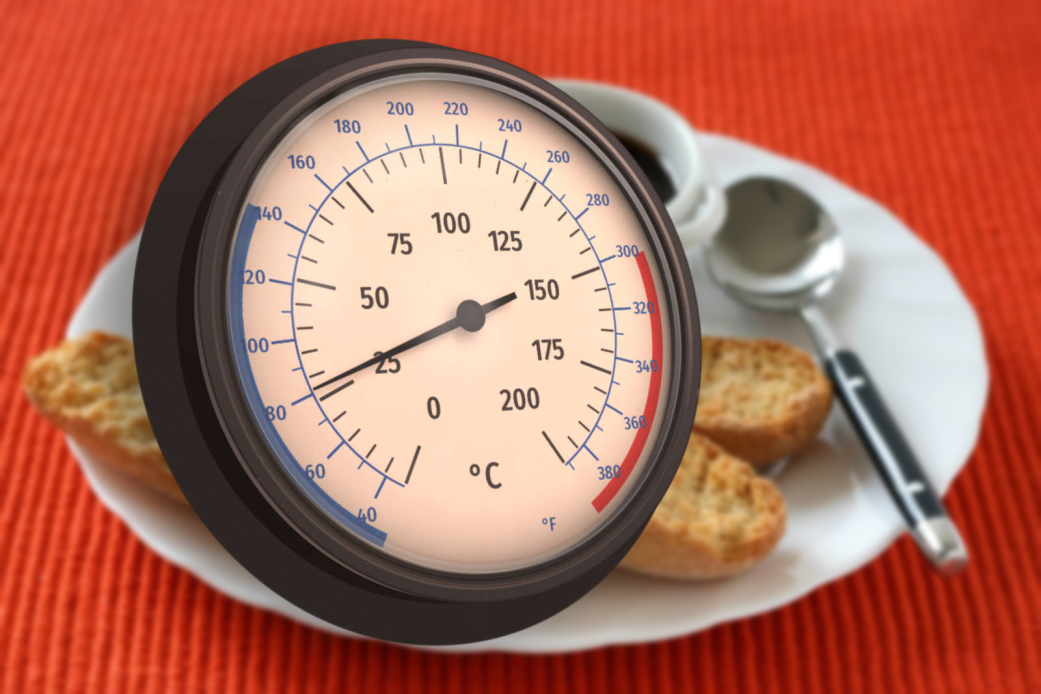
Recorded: 27.5 (°C)
